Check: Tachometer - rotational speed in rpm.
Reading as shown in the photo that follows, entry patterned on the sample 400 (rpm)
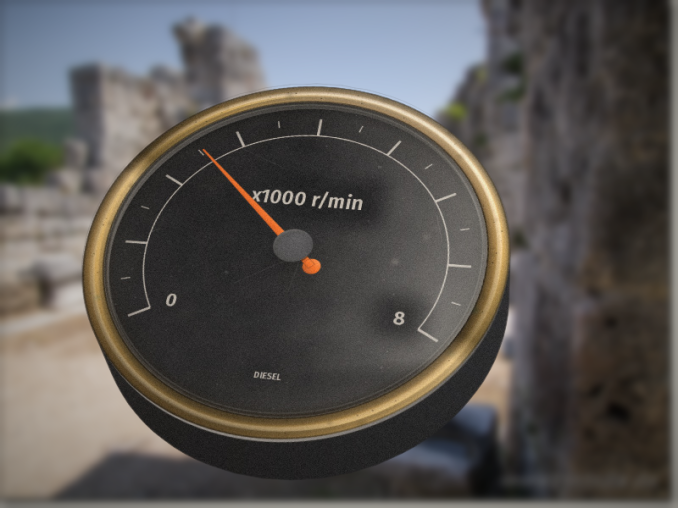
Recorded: 2500 (rpm)
